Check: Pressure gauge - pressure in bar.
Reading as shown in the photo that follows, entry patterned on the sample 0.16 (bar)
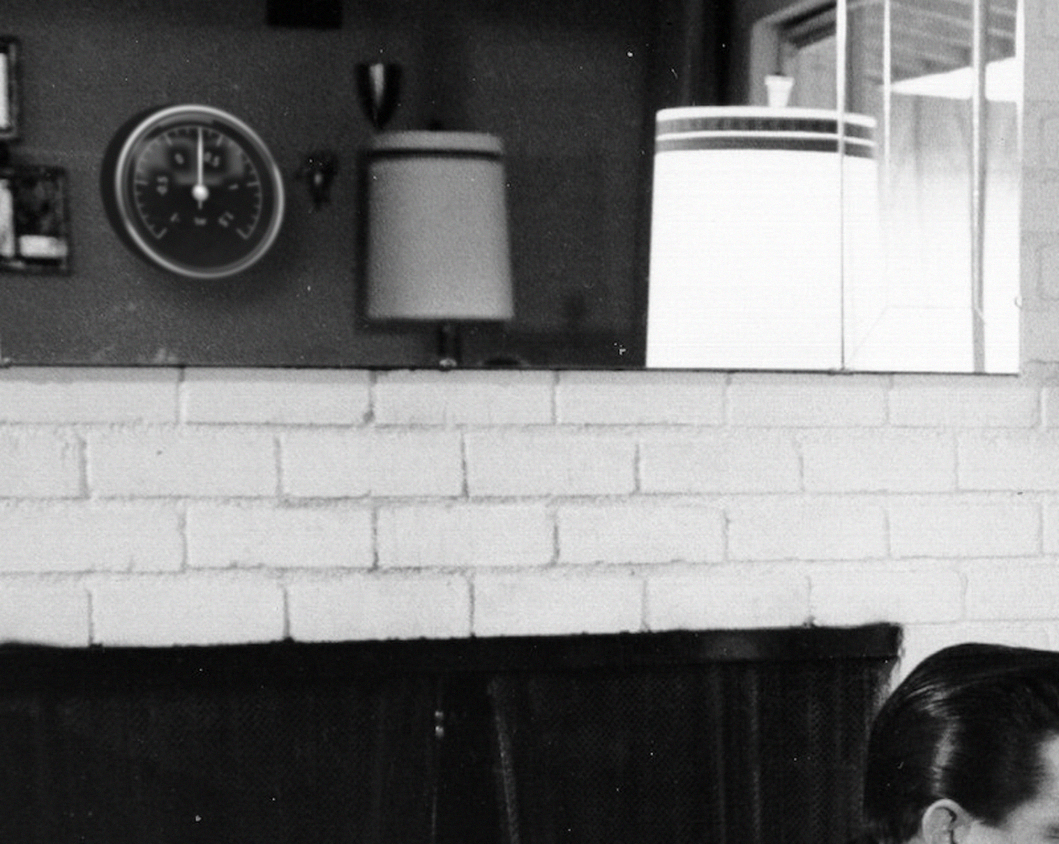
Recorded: 0.3 (bar)
